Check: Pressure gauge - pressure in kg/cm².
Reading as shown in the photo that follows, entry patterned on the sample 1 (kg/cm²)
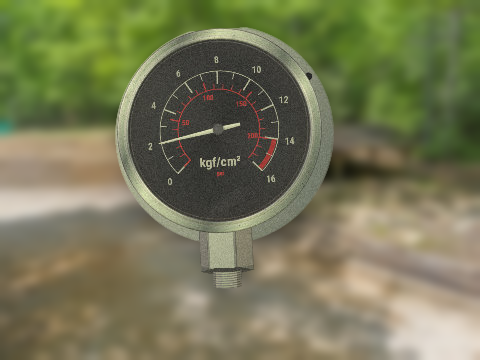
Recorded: 2 (kg/cm²)
